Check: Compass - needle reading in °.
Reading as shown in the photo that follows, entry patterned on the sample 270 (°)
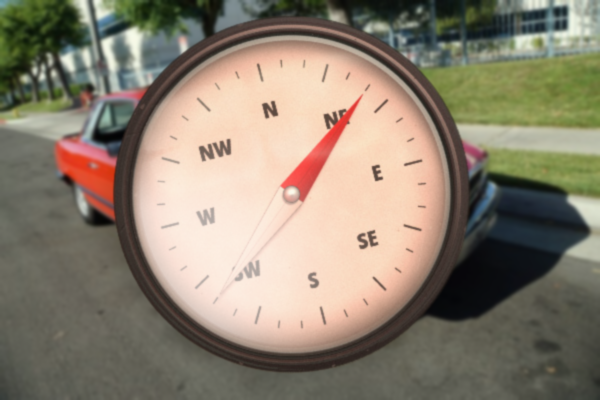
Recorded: 50 (°)
